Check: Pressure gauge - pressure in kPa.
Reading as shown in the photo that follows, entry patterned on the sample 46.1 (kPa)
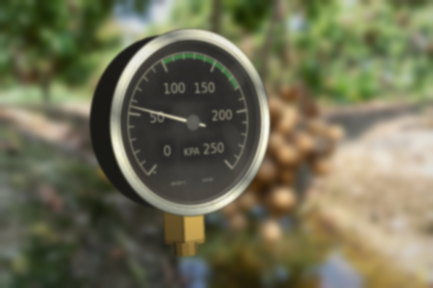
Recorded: 55 (kPa)
